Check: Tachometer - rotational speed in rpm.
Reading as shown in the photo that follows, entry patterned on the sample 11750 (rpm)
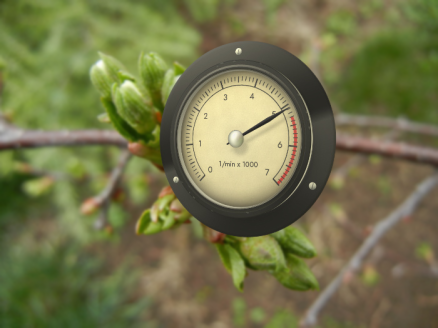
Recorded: 5100 (rpm)
